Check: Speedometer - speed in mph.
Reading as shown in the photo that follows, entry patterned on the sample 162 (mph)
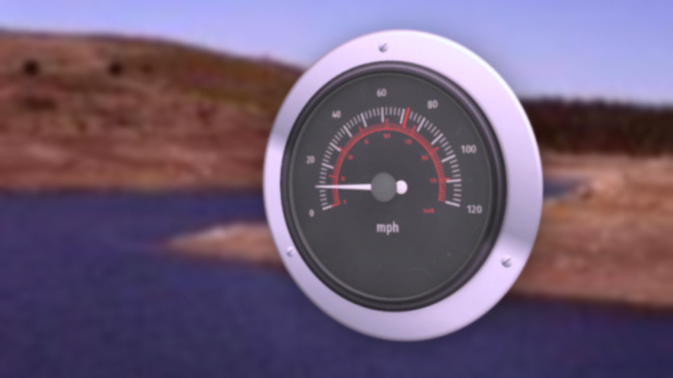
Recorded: 10 (mph)
